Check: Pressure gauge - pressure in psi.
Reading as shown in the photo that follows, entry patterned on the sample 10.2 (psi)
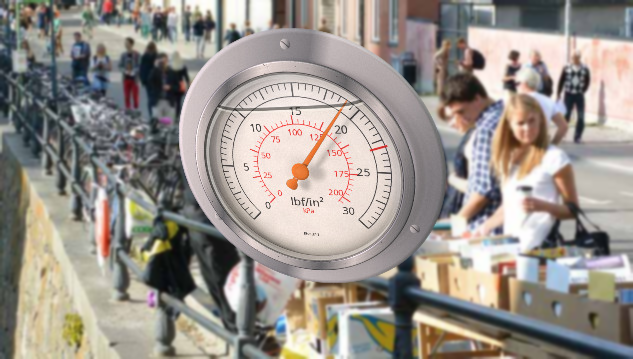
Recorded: 19 (psi)
